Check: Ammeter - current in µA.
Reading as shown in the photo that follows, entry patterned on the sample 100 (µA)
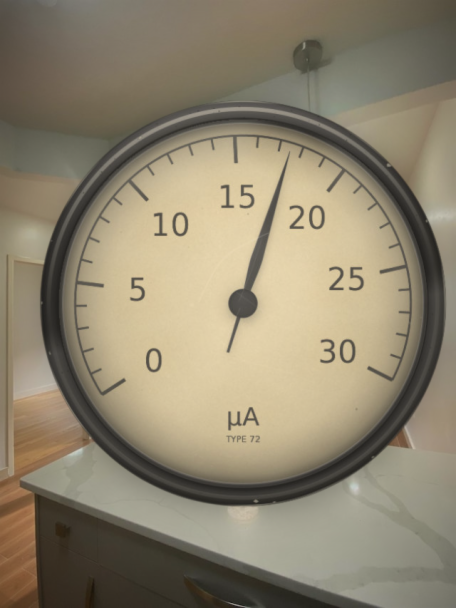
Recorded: 17.5 (µA)
